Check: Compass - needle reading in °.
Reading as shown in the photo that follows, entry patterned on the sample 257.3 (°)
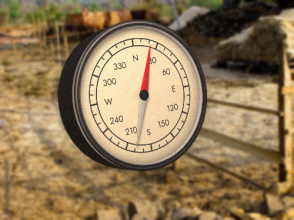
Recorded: 20 (°)
